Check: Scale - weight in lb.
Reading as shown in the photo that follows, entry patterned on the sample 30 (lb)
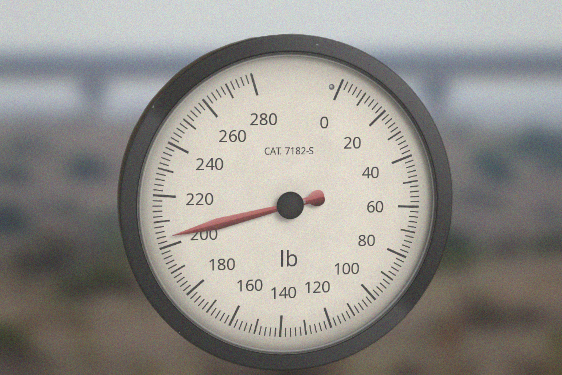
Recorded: 204 (lb)
